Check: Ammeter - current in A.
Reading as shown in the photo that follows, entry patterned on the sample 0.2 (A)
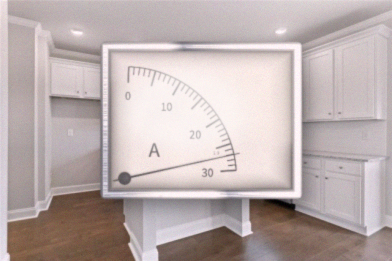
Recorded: 27 (A)
